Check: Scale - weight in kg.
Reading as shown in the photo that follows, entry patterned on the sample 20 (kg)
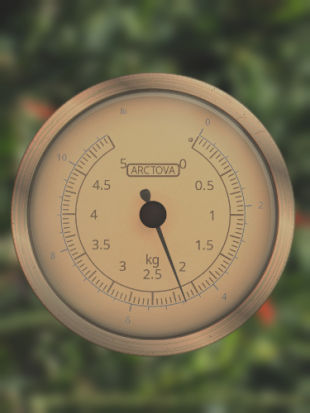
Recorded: 2.15 (kg)
